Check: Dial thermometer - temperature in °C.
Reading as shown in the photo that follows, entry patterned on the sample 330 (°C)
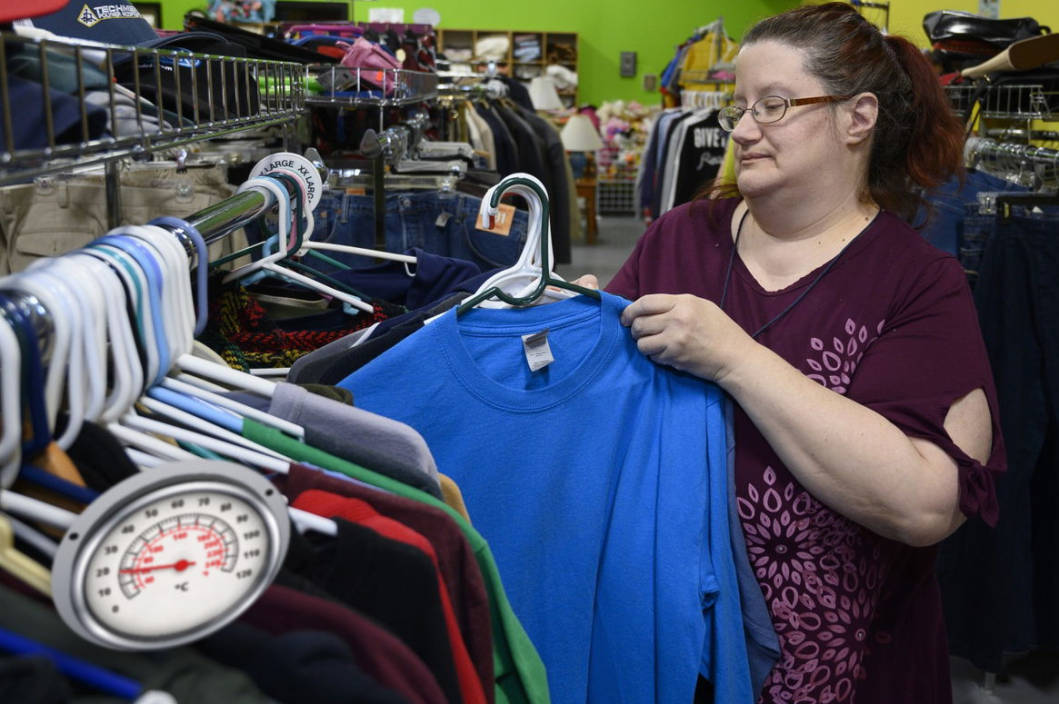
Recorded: 20 (°C)
